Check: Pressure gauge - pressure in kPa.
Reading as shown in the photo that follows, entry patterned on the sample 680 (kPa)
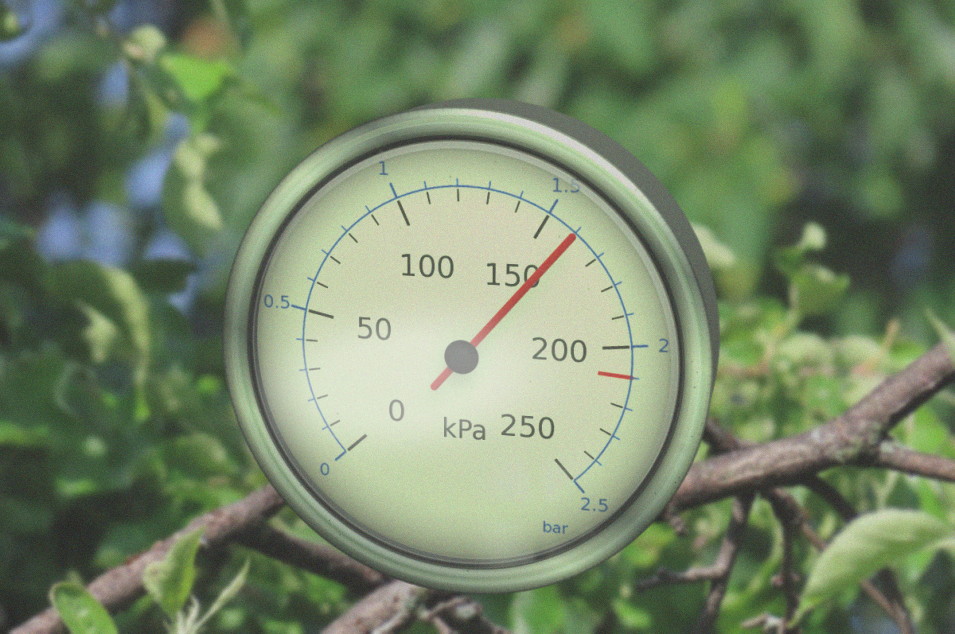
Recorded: 160 (kPa)
